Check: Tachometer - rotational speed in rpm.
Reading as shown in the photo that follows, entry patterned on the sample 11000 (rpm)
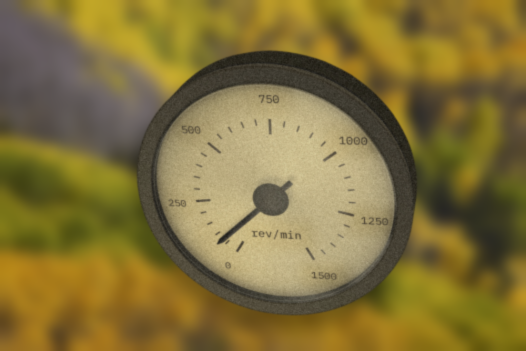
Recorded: 75 (rpm)
